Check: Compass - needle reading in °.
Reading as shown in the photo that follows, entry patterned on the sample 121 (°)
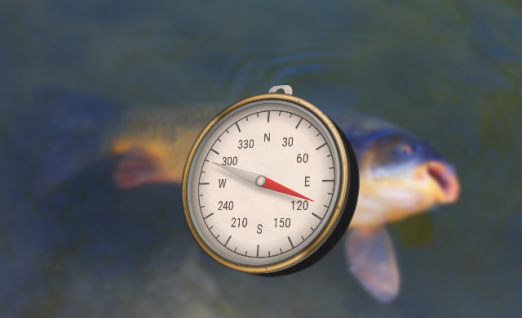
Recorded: 110 (°)
